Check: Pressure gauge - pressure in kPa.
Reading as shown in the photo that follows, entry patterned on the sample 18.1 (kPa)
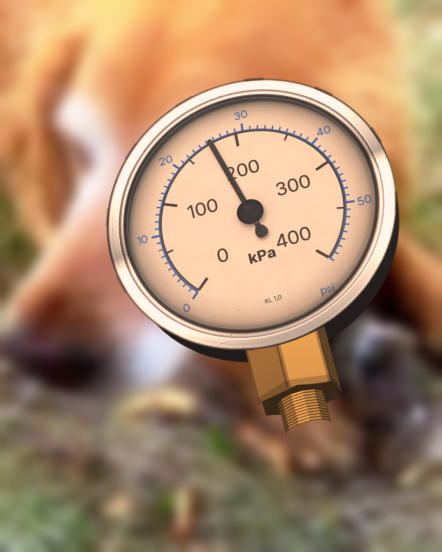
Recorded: 175 (kPa)
